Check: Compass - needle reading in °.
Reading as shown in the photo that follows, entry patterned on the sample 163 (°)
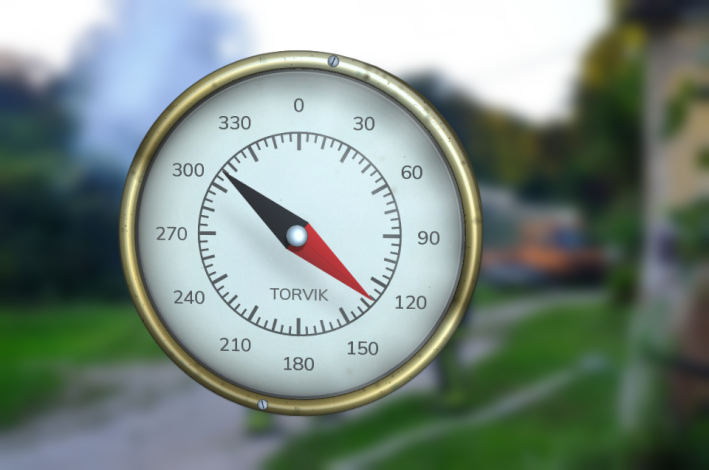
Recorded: 130 (°)
